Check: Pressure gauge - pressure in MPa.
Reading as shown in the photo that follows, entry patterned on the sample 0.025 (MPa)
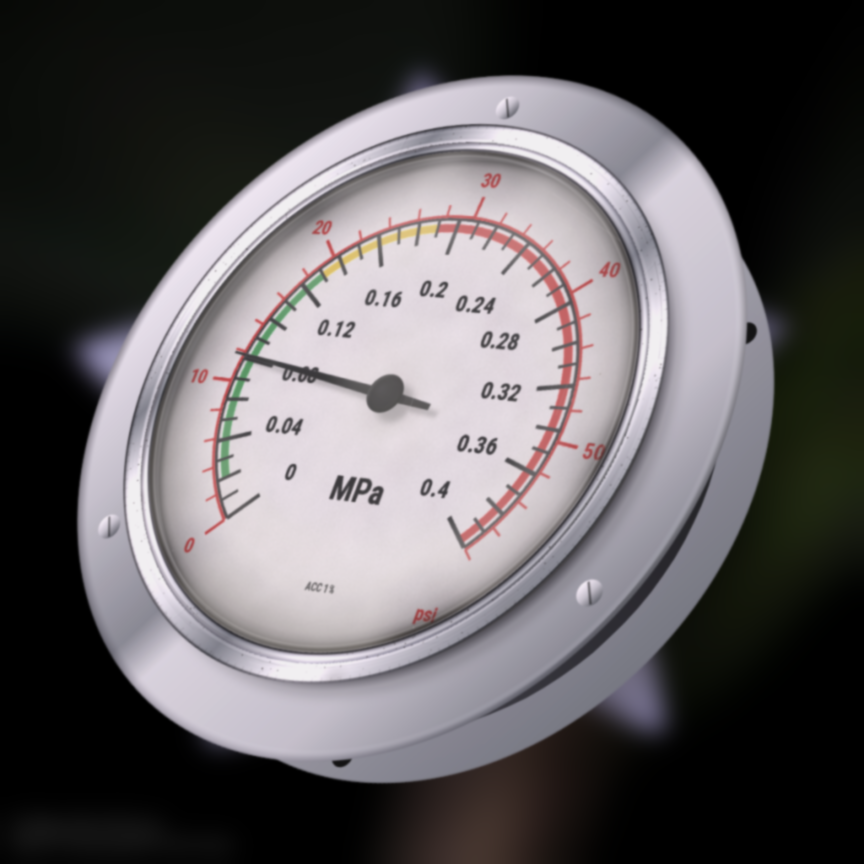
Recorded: 0.08 (MPa)
